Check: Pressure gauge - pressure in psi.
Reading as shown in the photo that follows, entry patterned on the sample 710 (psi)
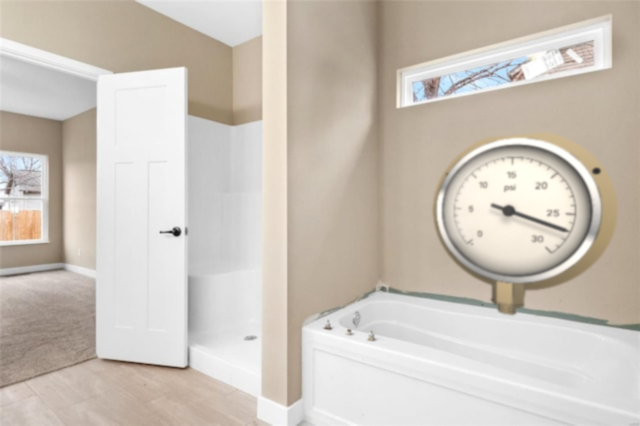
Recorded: 27 (psi)
